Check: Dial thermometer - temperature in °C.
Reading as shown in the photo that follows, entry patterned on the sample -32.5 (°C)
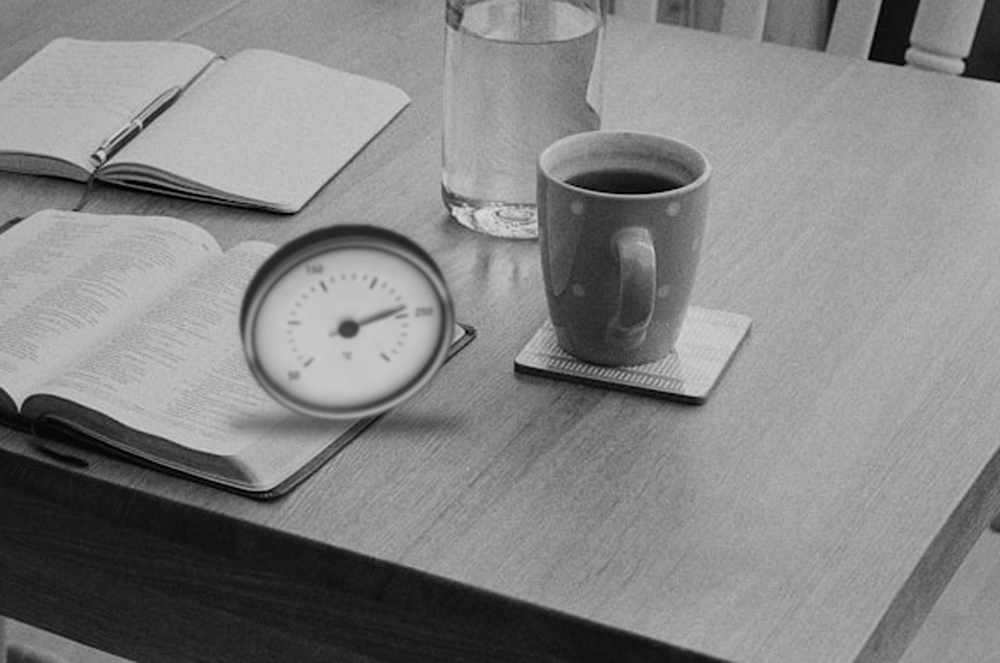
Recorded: 240 (°C)
